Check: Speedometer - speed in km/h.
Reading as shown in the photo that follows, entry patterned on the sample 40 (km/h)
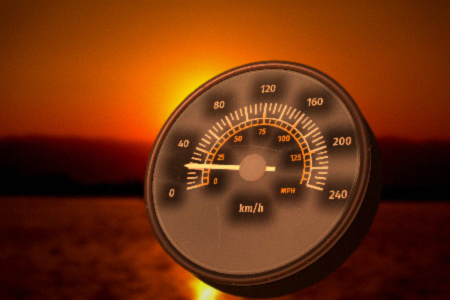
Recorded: 20 (km/h)
